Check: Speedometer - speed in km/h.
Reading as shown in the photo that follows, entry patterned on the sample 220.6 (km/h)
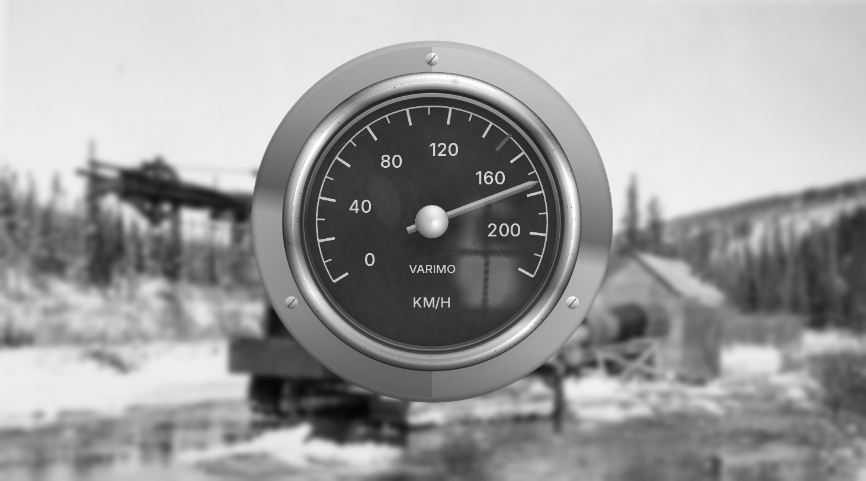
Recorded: 175 (km/h)
